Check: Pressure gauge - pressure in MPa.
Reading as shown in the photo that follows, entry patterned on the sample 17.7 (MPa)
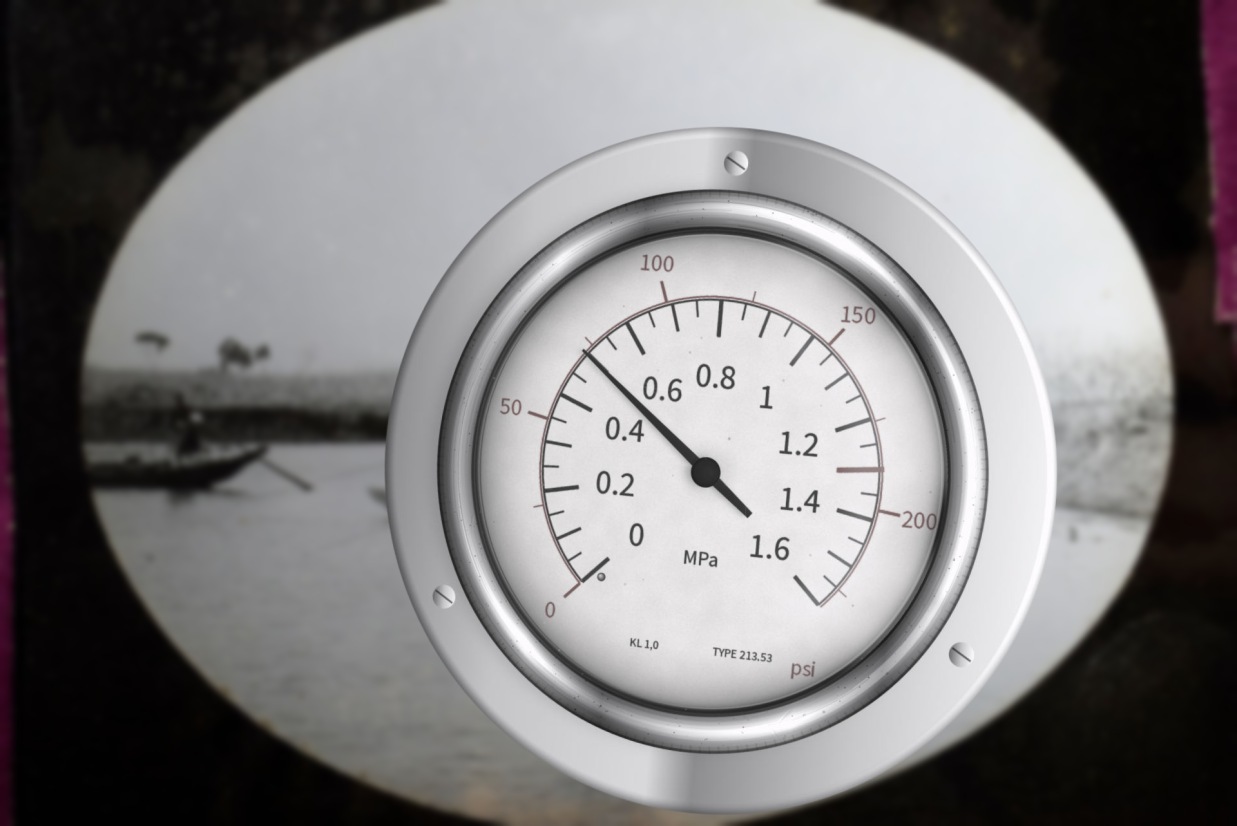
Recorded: 0.5 (MPa)
